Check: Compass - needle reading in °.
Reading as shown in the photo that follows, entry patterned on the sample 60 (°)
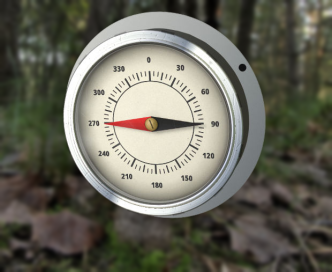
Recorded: 270 (°)
